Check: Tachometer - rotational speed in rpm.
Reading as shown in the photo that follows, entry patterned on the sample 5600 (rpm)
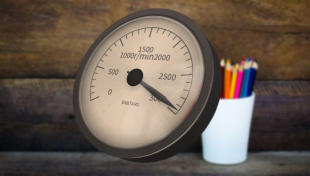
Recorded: 2950 (rpm)
